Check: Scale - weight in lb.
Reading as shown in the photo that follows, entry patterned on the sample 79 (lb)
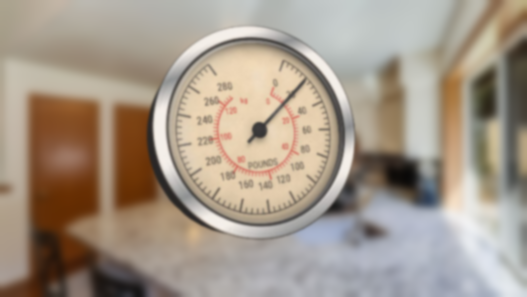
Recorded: 20 (lb)
